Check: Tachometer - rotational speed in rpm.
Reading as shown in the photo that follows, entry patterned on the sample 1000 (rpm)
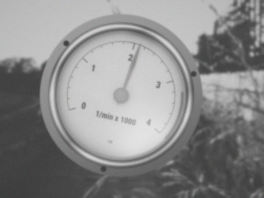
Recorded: 2100 (rpm)
